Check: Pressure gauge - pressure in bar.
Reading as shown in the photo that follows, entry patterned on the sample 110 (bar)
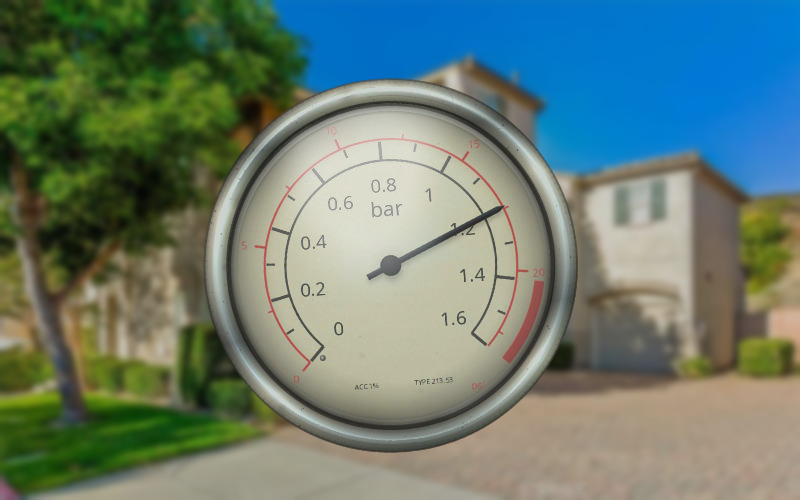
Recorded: 1.2 (bar)
